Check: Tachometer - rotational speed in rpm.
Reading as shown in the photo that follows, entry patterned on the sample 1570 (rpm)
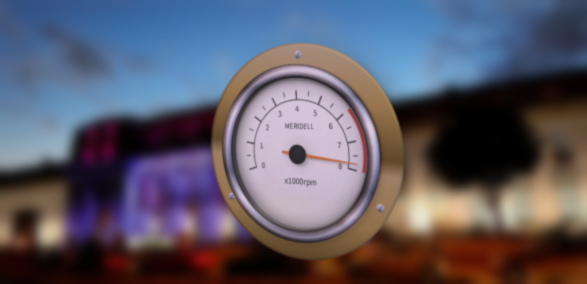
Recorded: 7750 (rpm)
